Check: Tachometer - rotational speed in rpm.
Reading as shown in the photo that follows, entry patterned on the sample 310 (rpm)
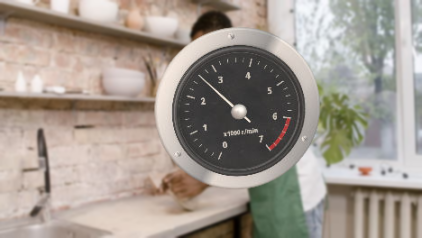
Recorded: 2600 (rpm)
